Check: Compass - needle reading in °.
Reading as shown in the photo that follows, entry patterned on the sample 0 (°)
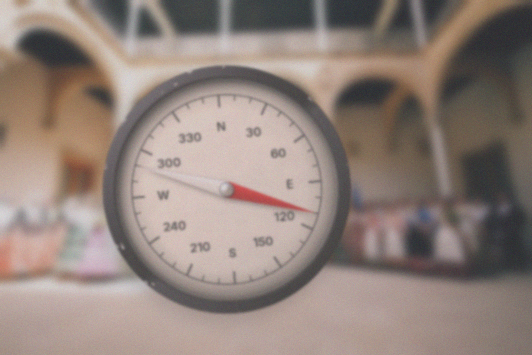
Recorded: 110 (°)
